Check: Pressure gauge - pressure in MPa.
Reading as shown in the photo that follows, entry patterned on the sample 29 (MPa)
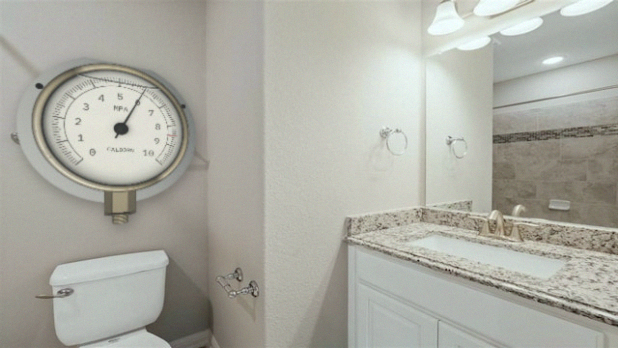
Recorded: 6 (MPa)
